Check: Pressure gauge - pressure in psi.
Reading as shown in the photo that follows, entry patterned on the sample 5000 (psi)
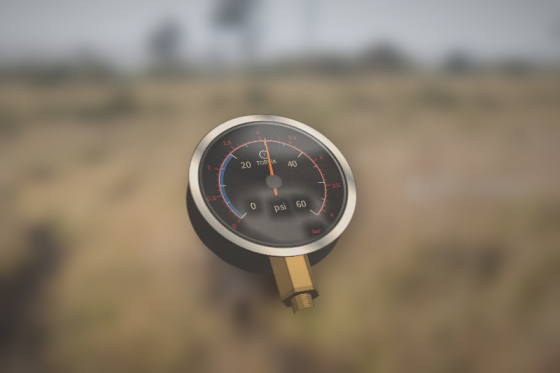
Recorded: 30 (psi)
